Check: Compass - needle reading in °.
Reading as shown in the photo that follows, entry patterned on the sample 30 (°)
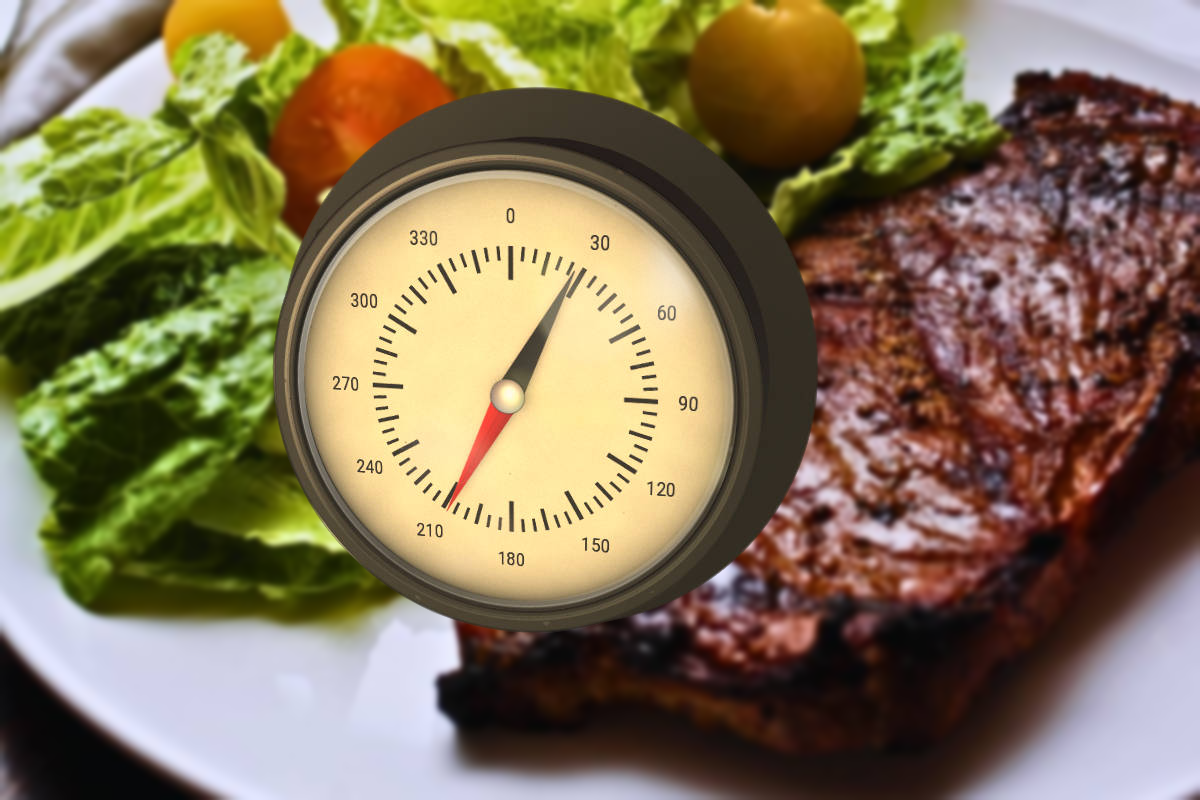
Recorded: 207.5 (°)
